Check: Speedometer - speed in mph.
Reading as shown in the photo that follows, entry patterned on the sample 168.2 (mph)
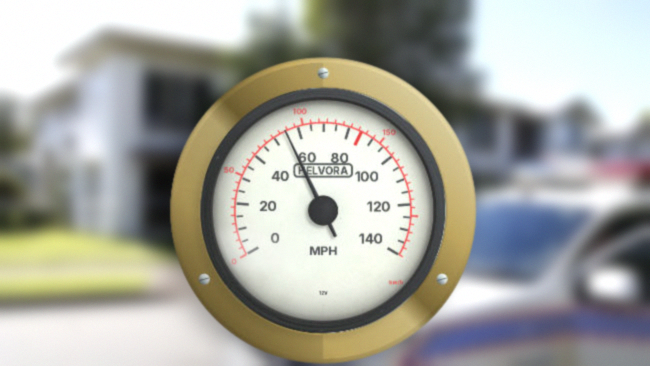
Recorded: 55 (mph)
